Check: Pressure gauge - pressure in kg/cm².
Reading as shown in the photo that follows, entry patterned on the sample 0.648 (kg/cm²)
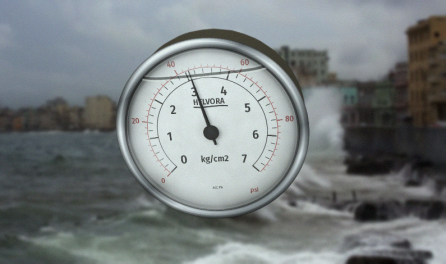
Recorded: 3.1 (kg/cm²)
